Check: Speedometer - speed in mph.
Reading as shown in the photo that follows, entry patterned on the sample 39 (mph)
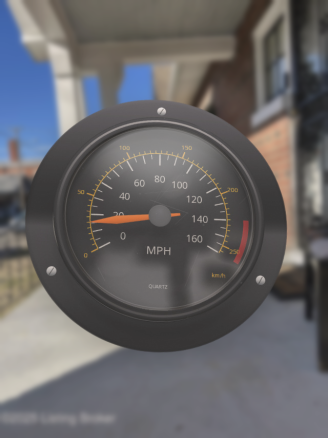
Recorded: 15 (mph)
